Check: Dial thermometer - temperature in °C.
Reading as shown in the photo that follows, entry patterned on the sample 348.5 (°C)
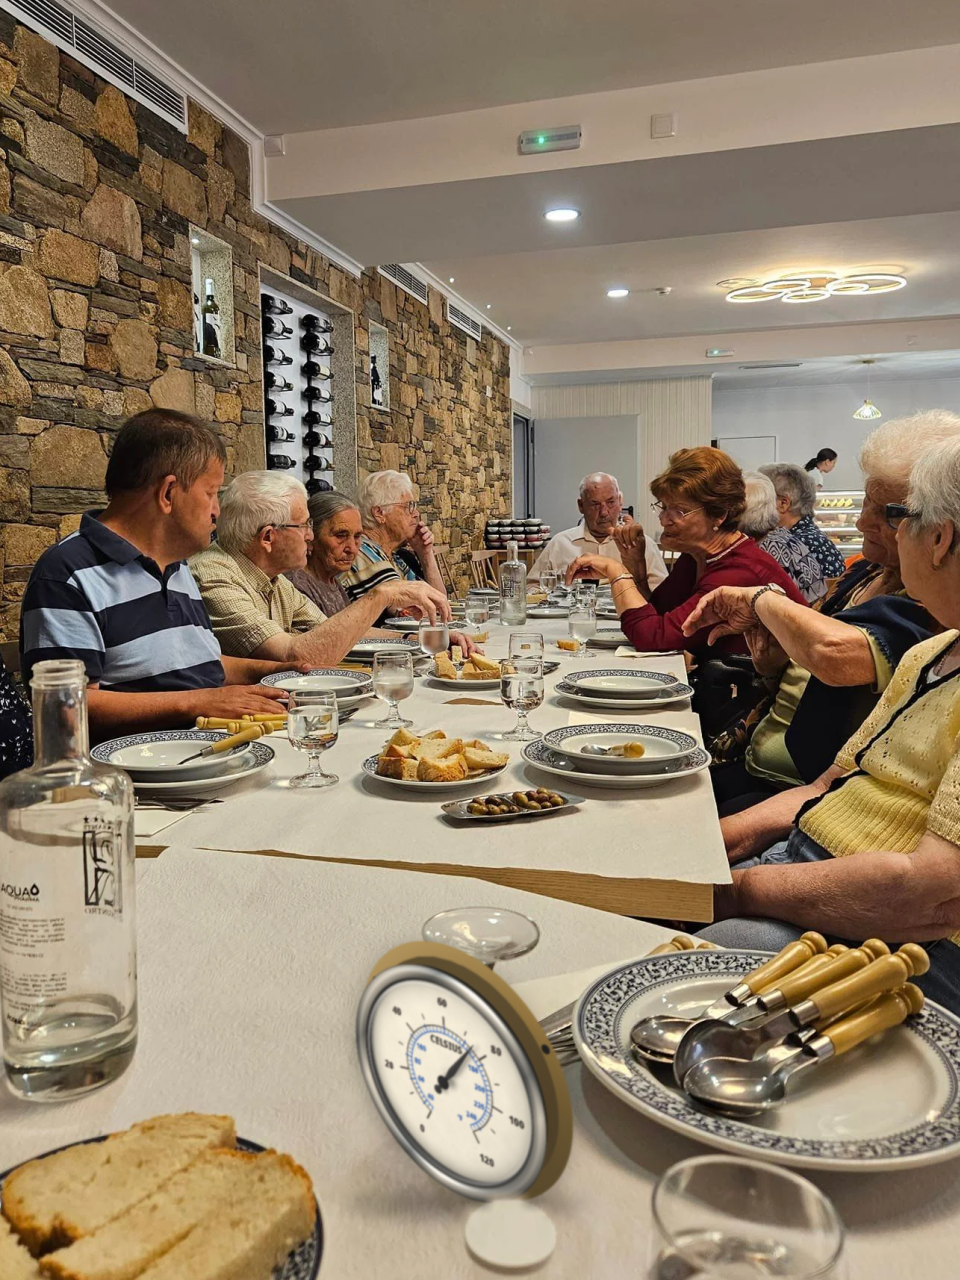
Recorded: 75 (°C)
